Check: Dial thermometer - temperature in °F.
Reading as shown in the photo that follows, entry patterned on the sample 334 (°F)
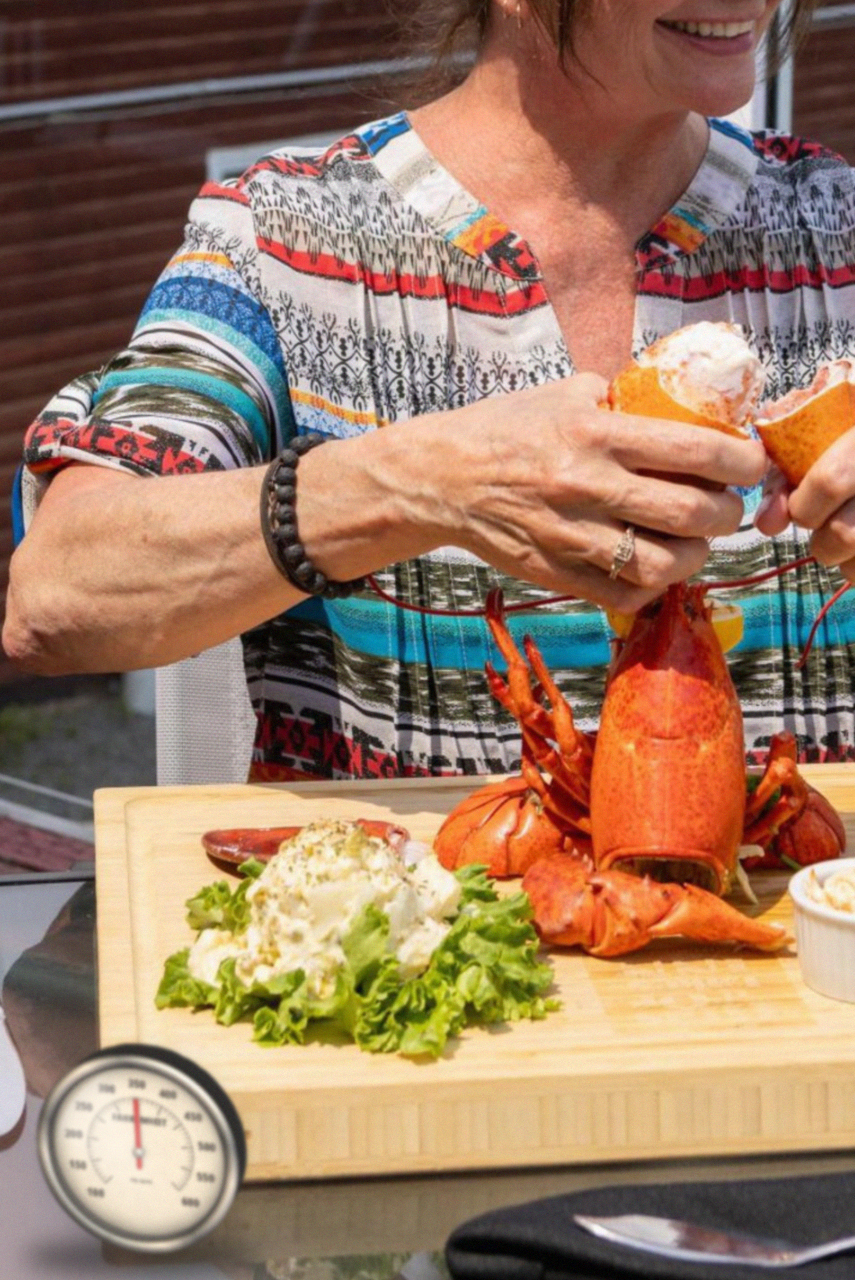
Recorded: 350 (°F)
